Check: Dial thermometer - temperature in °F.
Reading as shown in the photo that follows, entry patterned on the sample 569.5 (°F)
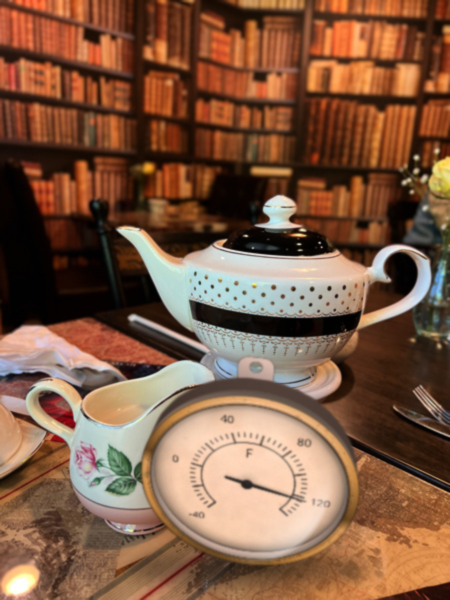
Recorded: 120 (°F)
